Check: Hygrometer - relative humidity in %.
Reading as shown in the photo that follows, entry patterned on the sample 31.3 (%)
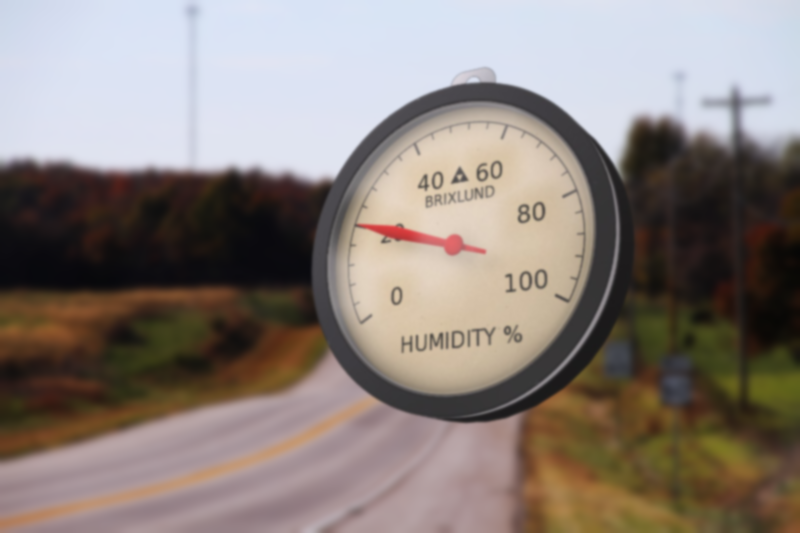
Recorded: 20 (%)
